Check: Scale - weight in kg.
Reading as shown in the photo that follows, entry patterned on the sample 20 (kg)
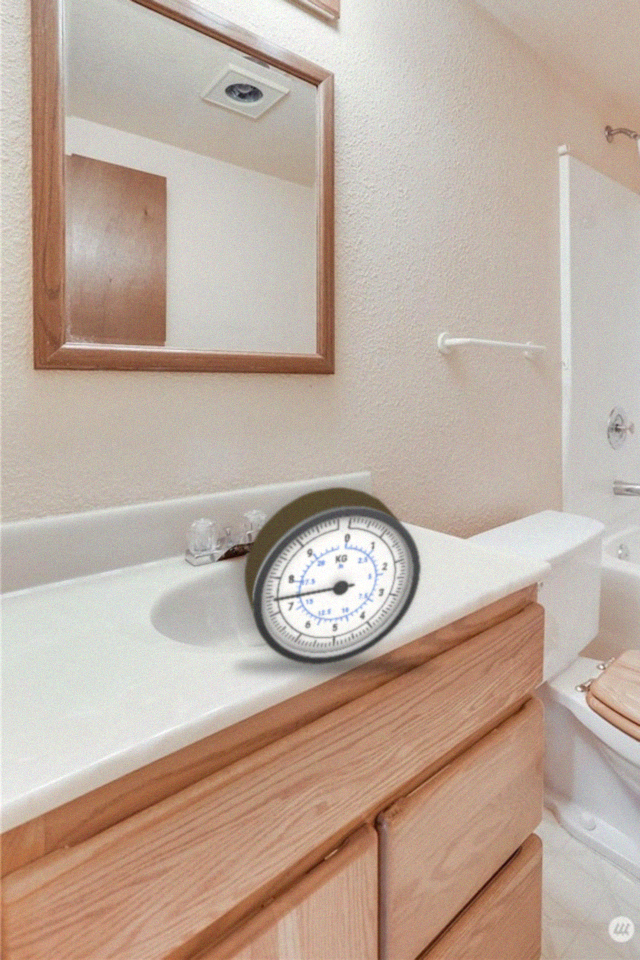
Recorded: 7.5 (kg)
